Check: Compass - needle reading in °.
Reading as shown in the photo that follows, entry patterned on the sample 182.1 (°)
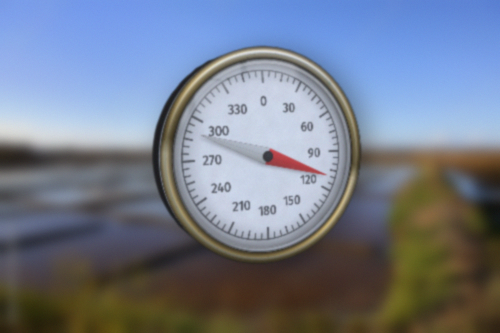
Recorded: 110 (°)
